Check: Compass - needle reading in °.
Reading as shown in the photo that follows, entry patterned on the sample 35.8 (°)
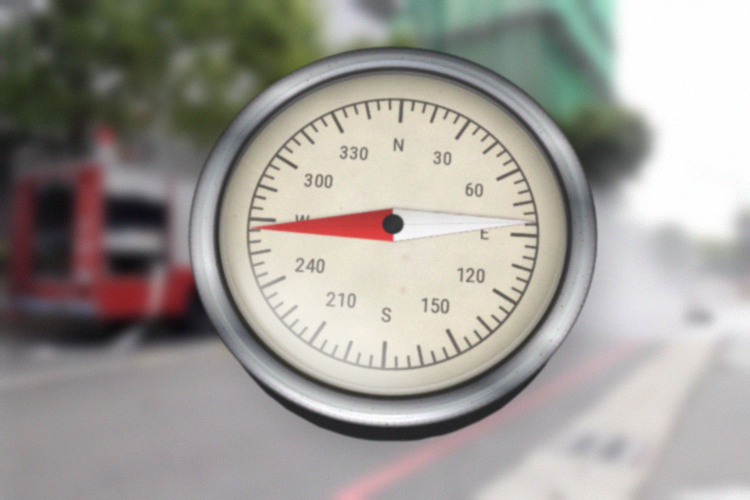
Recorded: 265 (°)
